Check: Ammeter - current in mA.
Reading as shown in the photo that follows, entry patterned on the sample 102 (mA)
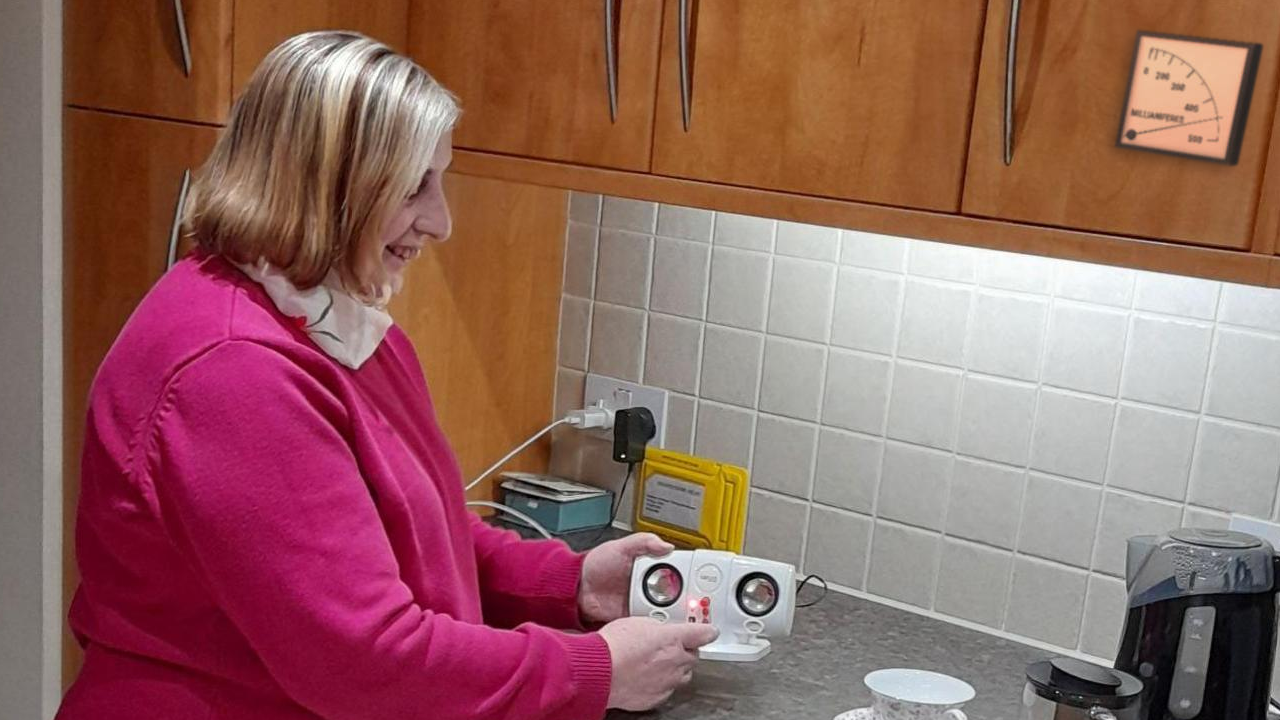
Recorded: 450 (mA)
